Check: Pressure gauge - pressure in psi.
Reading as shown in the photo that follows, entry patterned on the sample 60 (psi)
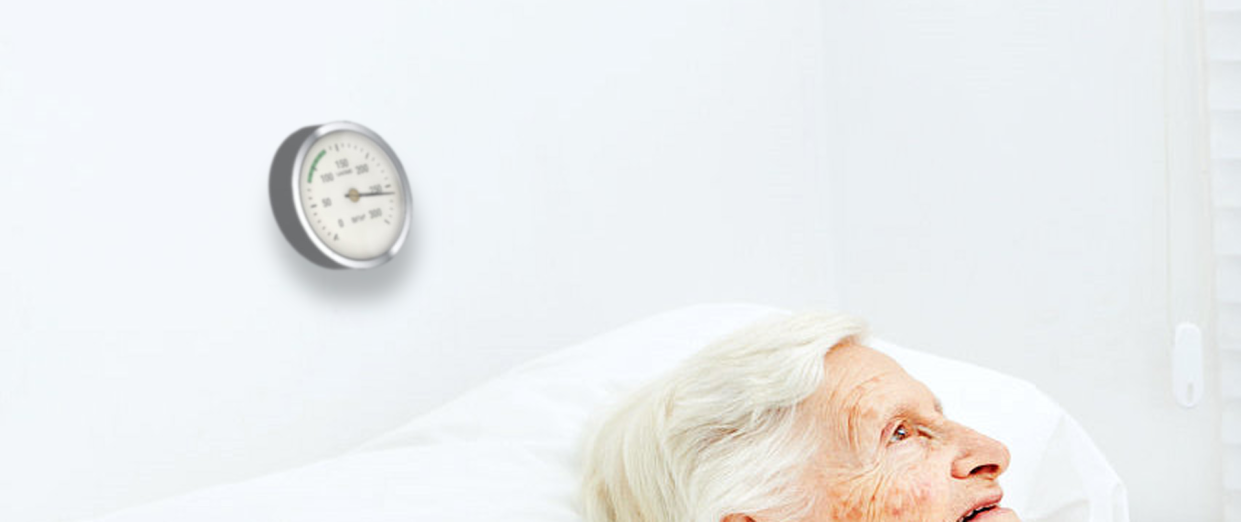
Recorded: 260 (psi)
